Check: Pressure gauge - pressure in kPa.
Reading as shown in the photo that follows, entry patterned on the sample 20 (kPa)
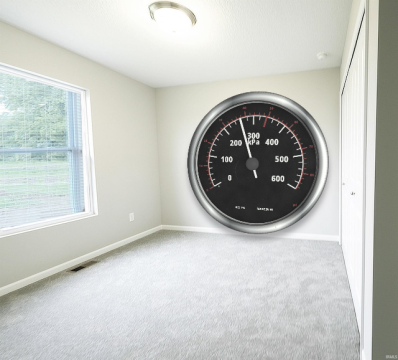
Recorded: 260 (kPa)
